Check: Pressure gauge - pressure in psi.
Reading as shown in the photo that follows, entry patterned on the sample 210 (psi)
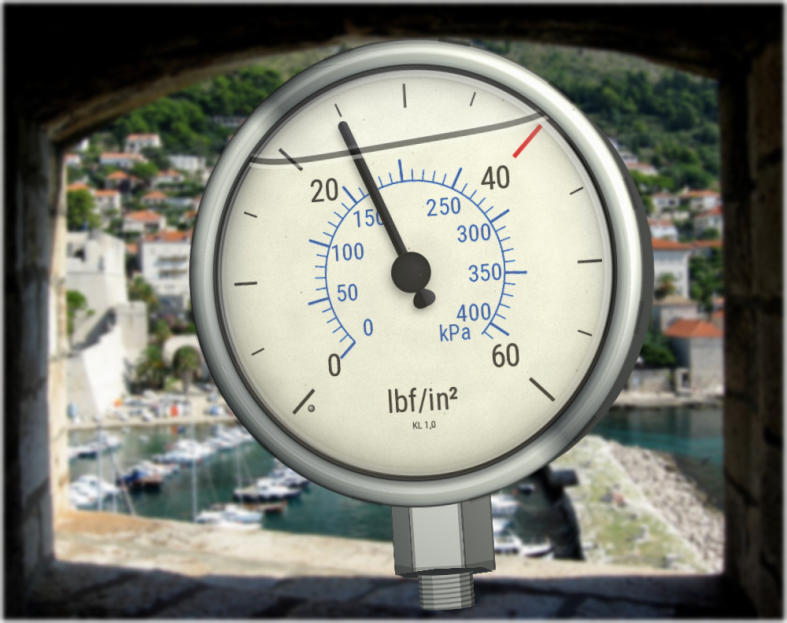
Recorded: 25 (psi)
